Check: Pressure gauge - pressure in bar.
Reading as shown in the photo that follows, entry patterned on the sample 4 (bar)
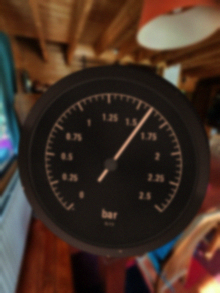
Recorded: 1.6 (bar)
